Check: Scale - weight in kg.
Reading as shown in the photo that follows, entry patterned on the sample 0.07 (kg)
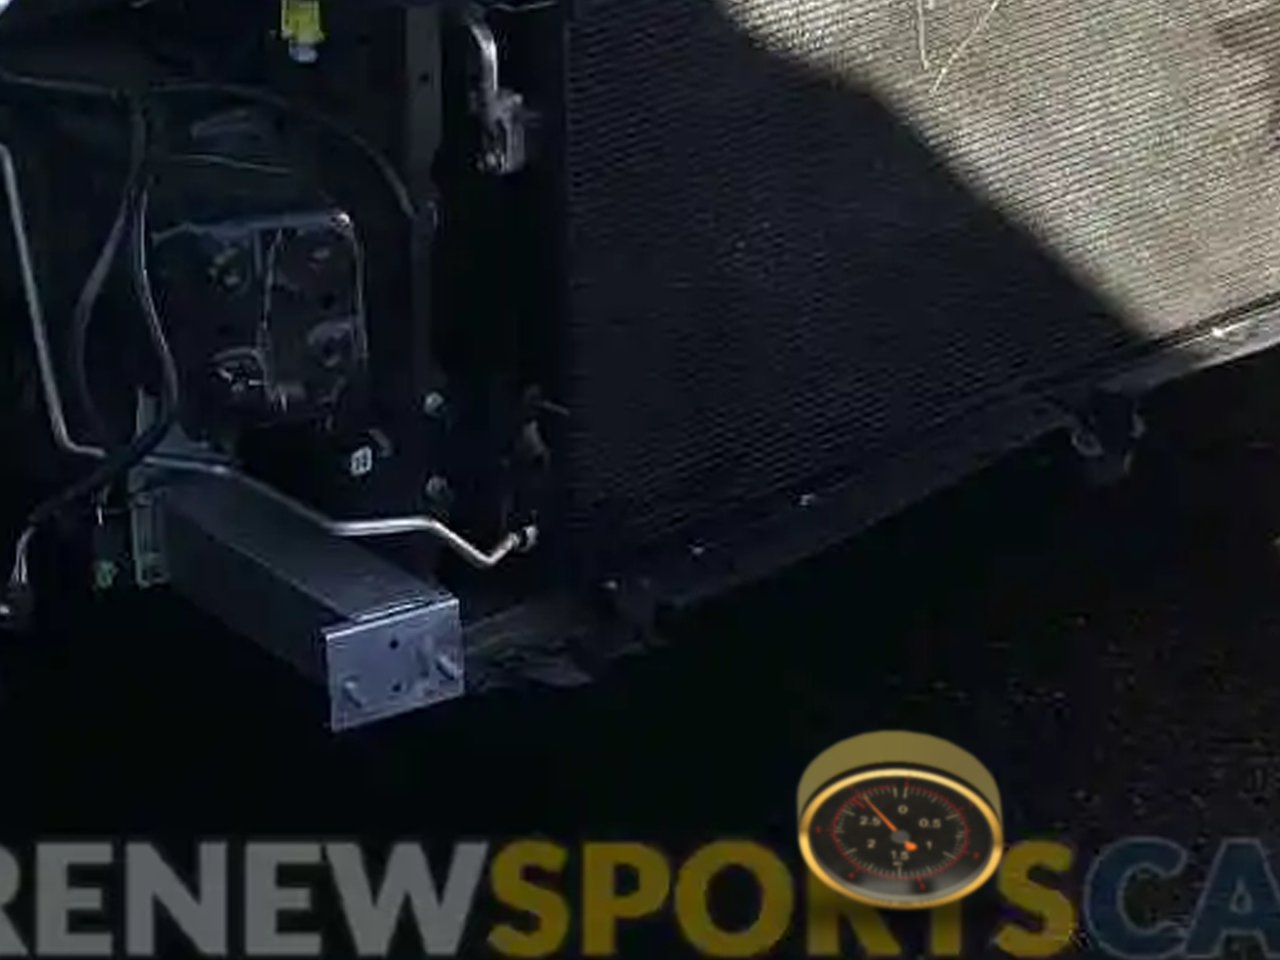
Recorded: 2.75 (kg)
